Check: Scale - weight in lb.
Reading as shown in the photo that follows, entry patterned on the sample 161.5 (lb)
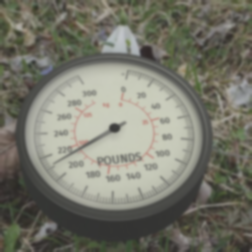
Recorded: 210 (lb)
